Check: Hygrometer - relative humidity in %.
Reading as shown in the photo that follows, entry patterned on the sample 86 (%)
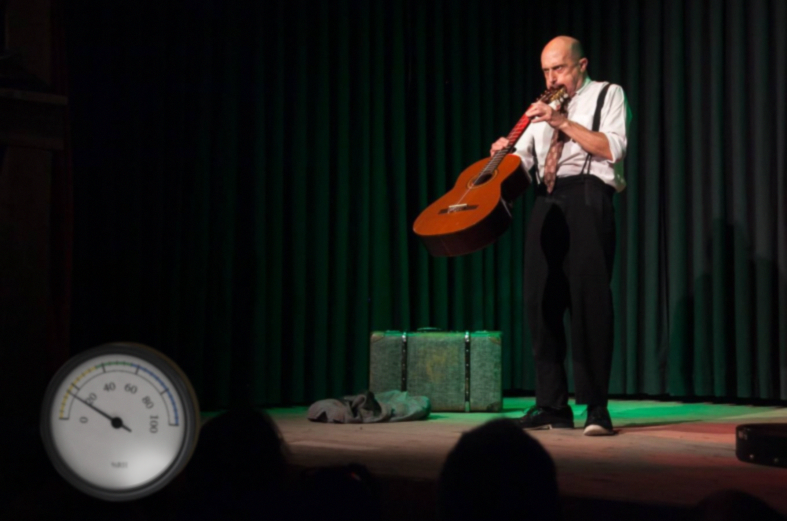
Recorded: 16 (%)
